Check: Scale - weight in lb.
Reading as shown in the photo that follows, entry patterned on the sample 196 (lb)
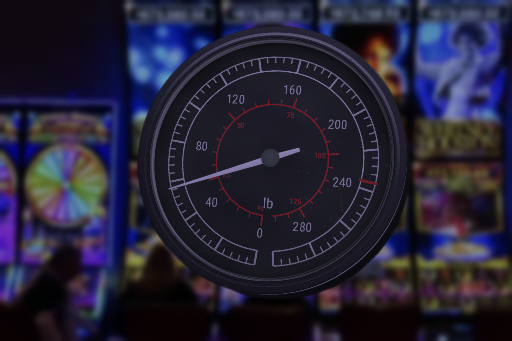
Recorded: 56 (lb)
